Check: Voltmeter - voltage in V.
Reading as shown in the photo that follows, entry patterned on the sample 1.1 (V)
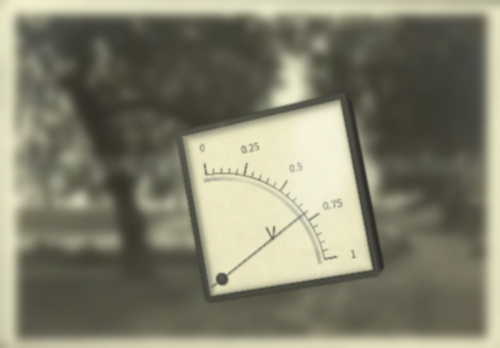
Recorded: 0.7 (V)
